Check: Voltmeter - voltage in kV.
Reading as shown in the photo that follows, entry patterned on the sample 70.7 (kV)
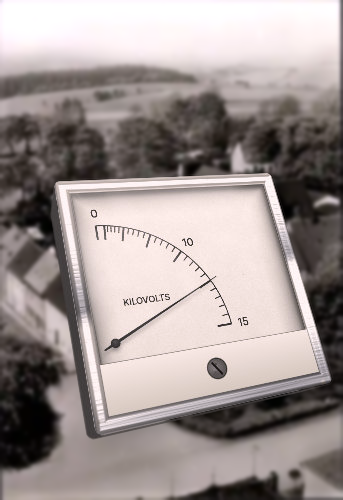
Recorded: 12.5 (kV)
